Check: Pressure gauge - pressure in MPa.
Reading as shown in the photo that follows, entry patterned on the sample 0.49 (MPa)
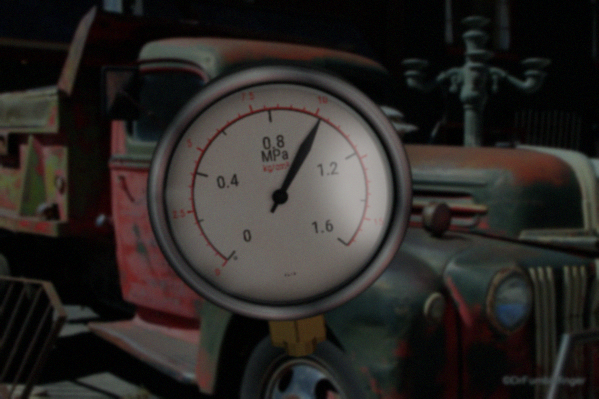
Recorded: 1 (MPa)
